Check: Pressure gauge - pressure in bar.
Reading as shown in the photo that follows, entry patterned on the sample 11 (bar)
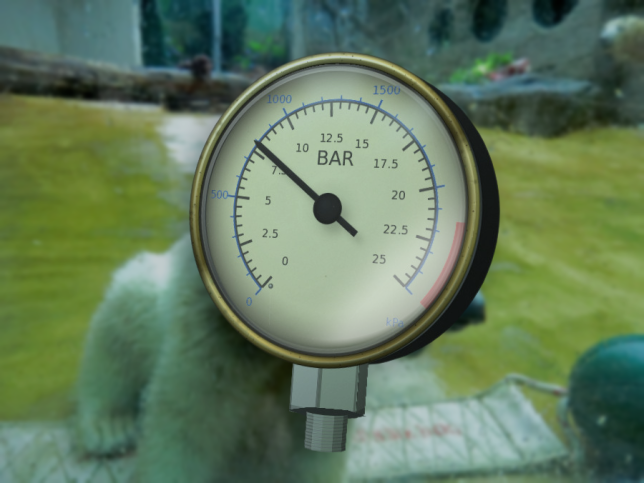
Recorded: 8 (bar)
